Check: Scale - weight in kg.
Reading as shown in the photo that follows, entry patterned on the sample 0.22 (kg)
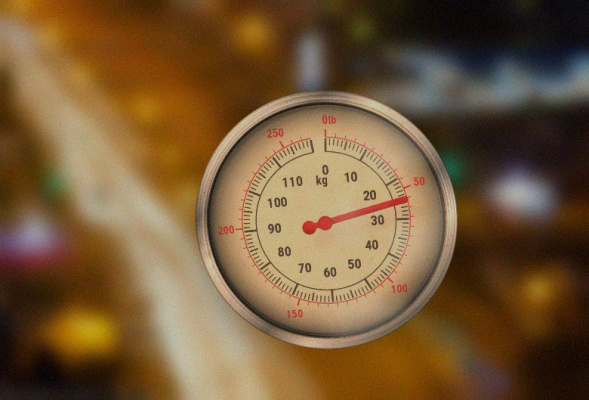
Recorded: 25 (kg)
